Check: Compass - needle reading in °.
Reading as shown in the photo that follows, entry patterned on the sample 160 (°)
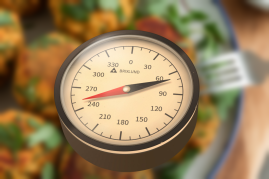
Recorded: 250 (°)
